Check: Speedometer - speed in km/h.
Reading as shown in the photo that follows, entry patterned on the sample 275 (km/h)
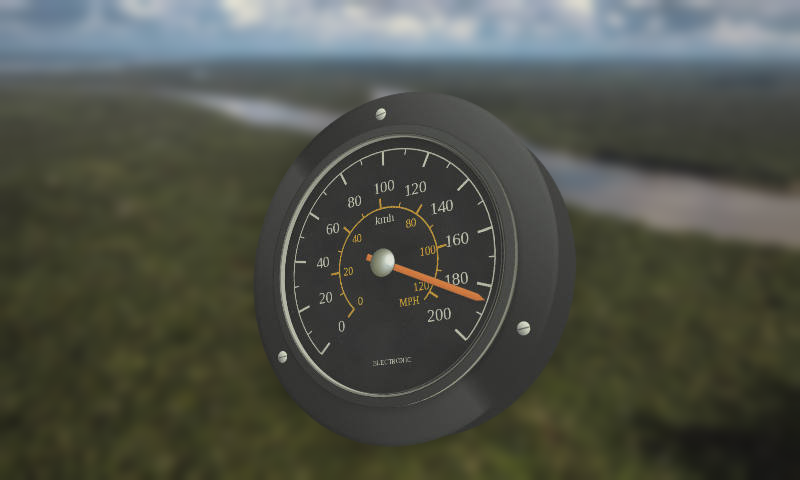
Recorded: 185 (km/h)
